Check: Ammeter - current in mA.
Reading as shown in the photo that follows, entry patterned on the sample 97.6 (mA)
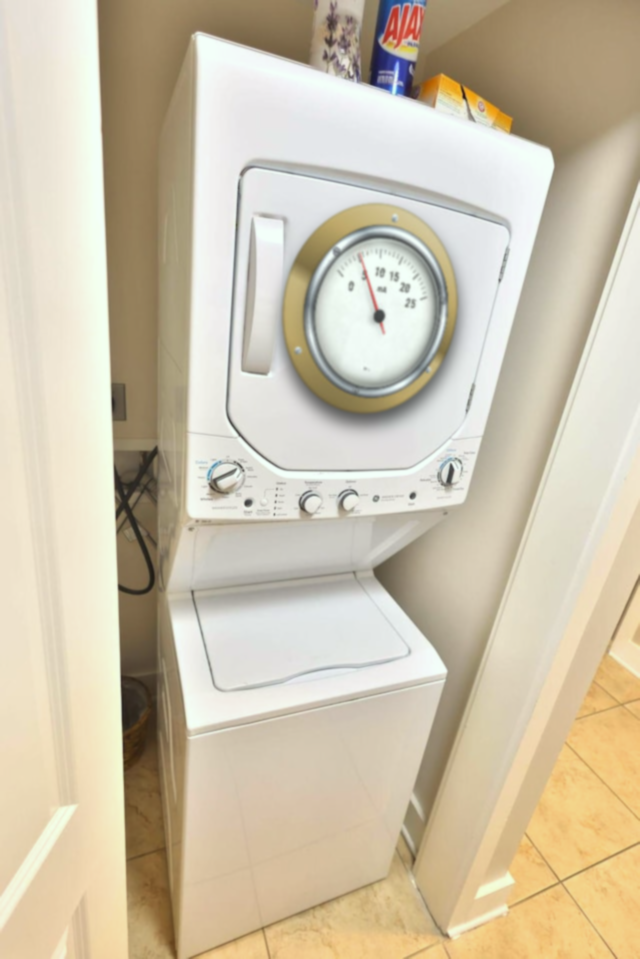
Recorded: 5 (mA)
